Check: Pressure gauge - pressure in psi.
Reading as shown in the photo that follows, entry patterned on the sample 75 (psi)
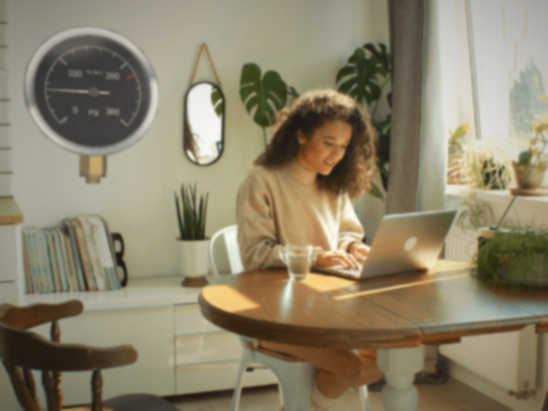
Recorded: 50 (psi)
